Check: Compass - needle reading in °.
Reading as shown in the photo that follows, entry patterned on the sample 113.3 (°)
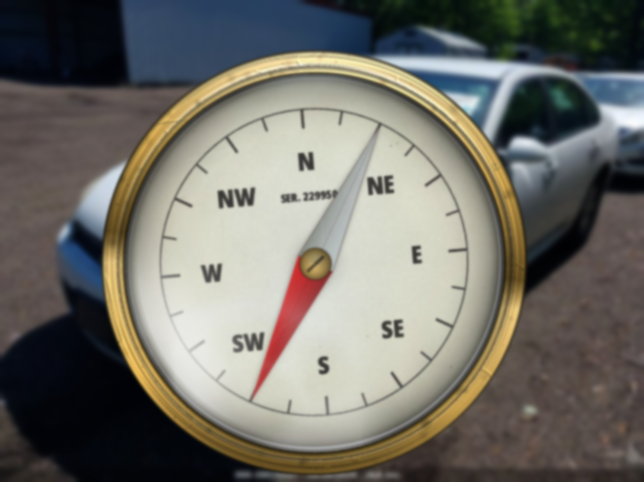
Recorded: 210 (°)
